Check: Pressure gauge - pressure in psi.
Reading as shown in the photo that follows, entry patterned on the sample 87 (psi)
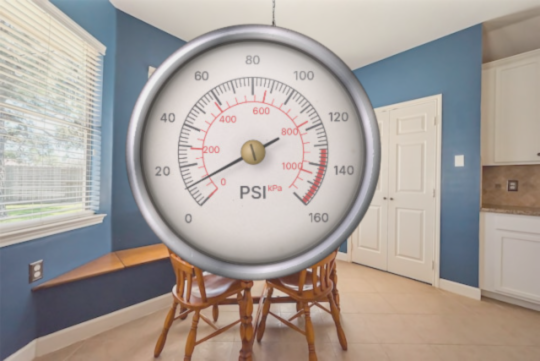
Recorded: 10 (psi)
